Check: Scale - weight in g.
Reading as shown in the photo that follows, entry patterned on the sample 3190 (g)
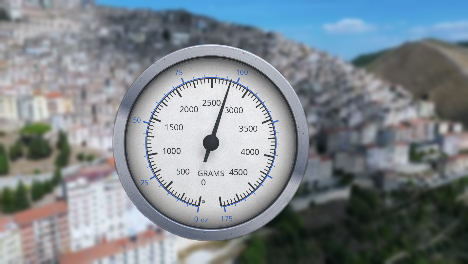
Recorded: 2750 (g)
